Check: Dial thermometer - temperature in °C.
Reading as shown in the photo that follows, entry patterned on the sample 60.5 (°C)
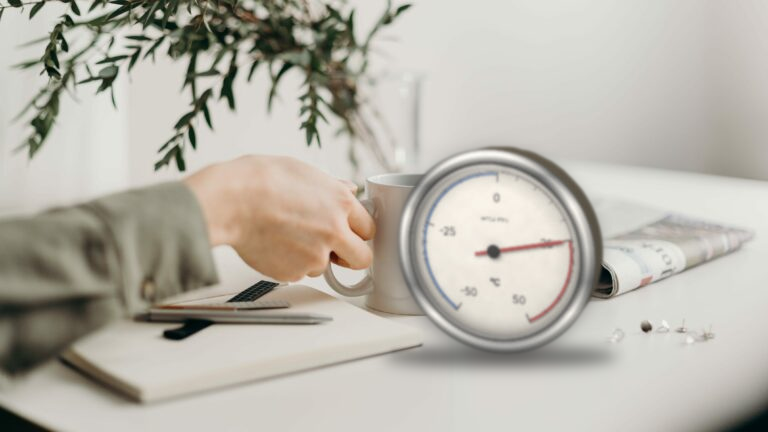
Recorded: 25 (°C)
